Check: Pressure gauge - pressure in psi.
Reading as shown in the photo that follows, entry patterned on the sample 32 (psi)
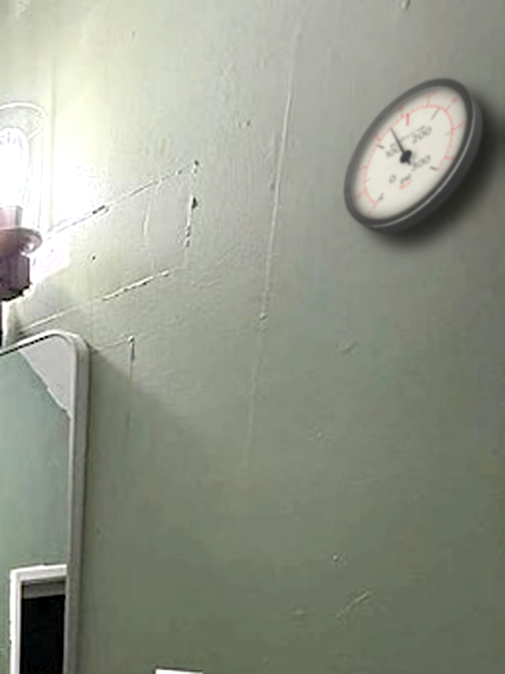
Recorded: 125 (psi)
